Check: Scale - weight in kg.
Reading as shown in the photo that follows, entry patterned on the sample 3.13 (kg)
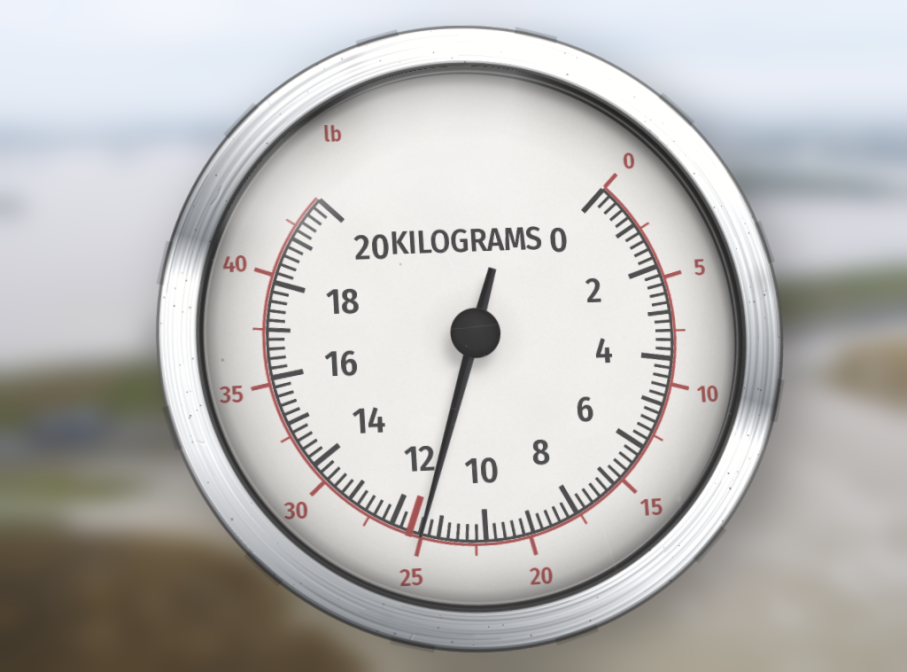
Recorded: 11.4 (kg)
